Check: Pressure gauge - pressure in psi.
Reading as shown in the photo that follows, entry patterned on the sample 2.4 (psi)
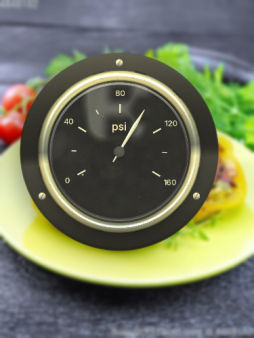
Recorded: 100 (psi)
